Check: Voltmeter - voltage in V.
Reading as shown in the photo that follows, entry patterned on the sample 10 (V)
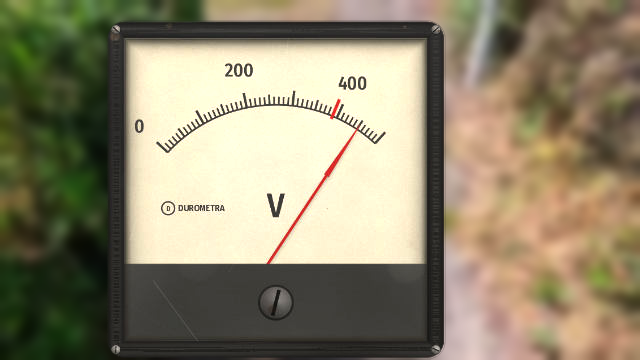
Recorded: 450 (V)
